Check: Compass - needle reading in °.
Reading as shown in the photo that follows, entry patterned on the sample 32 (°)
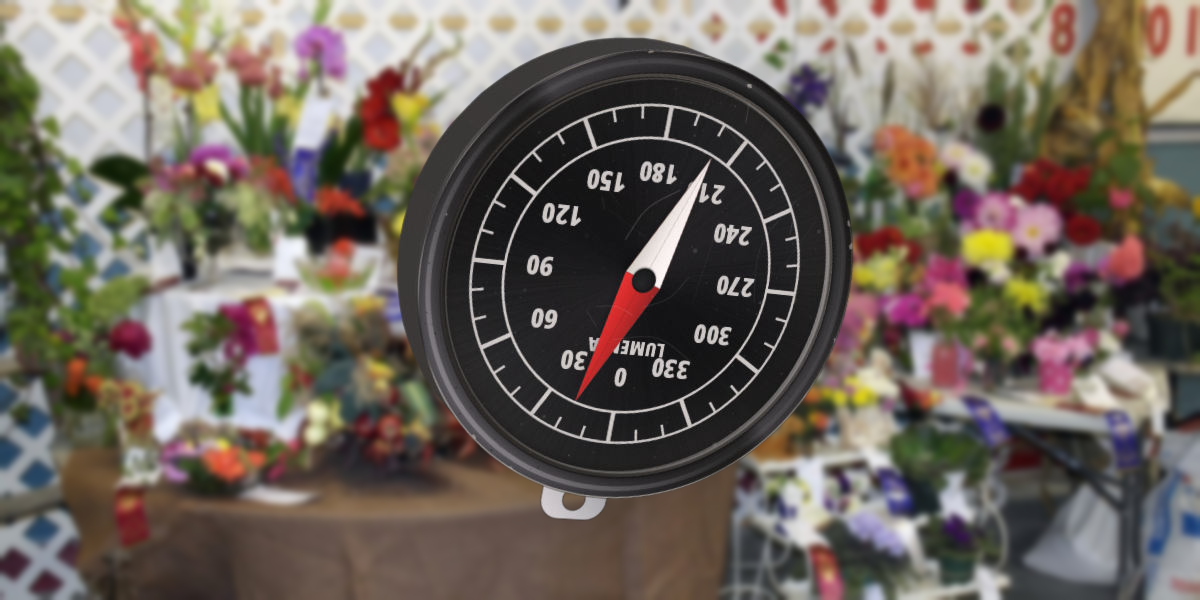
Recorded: 20 (°)
